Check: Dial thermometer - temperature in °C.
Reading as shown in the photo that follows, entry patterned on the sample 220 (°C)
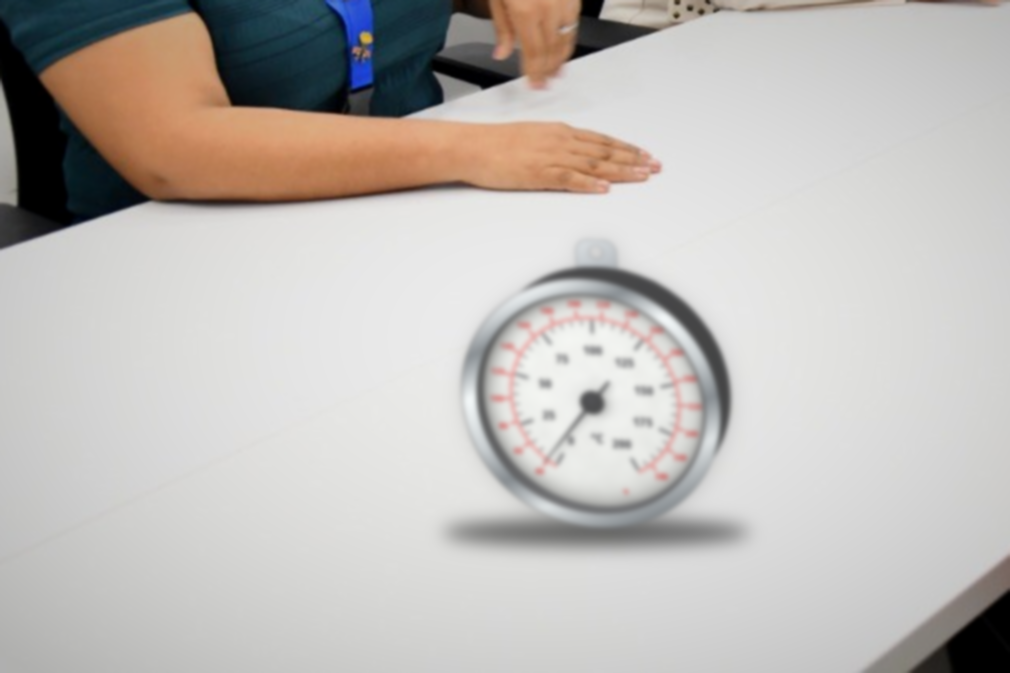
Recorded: 5 (°C)
